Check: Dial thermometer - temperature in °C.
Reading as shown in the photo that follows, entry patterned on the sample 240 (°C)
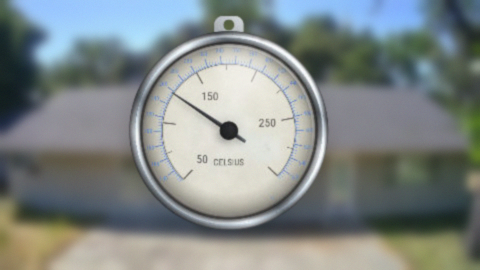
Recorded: 125 (°C)
